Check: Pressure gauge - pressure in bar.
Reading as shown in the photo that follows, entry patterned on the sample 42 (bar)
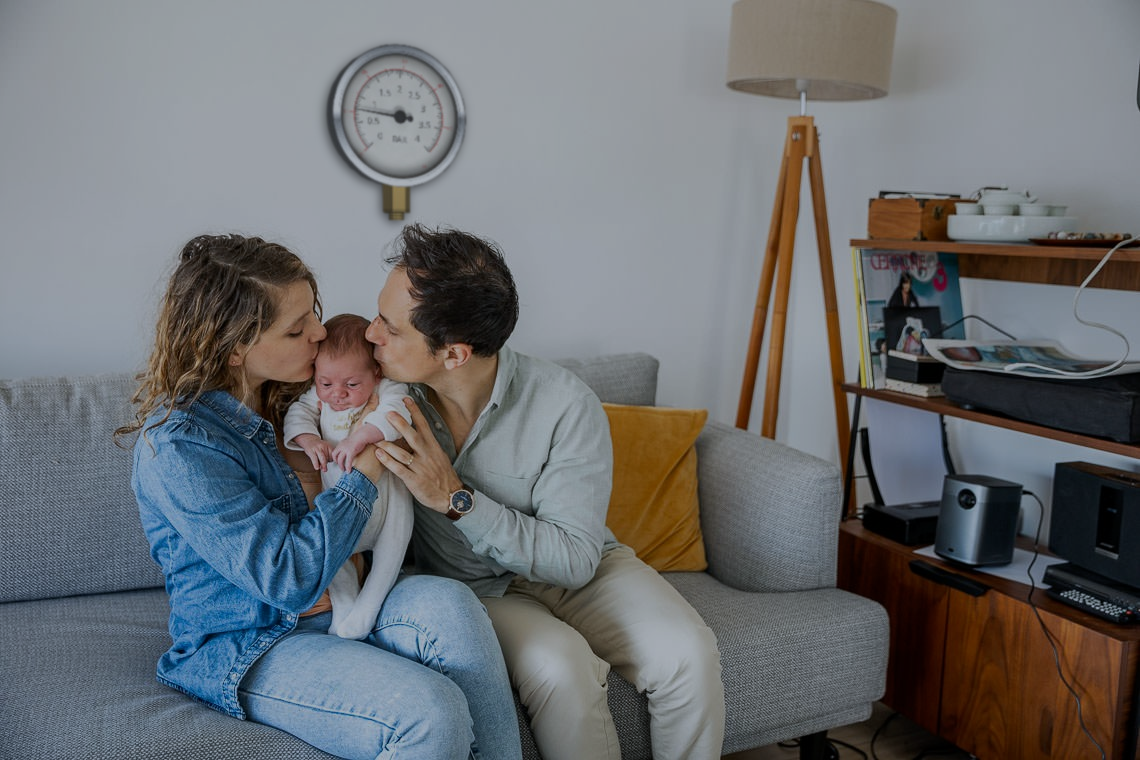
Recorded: 0.75 (bar)
